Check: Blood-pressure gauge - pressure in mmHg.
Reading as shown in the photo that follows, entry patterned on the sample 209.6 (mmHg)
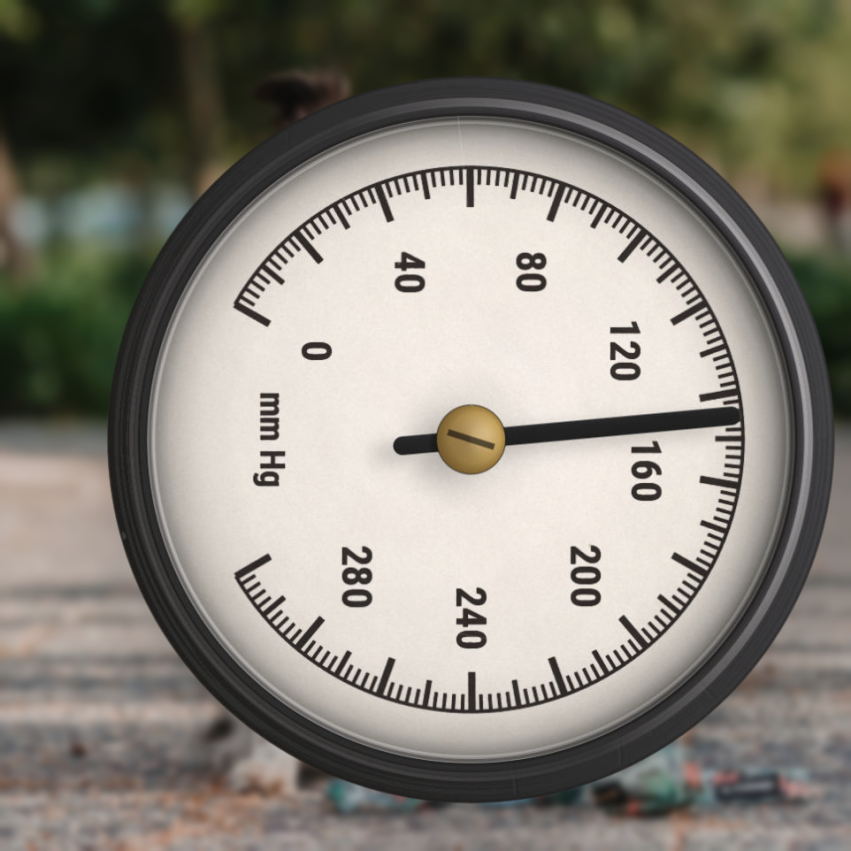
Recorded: 145 (mmHg)
